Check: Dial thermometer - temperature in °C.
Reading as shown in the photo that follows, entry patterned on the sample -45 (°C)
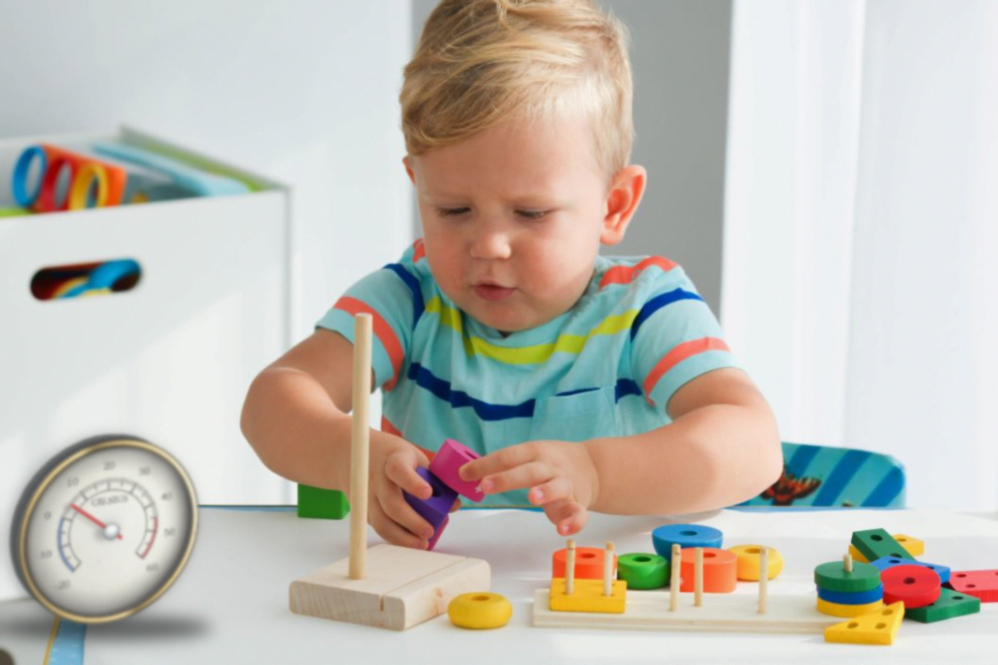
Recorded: 5 (°C)
